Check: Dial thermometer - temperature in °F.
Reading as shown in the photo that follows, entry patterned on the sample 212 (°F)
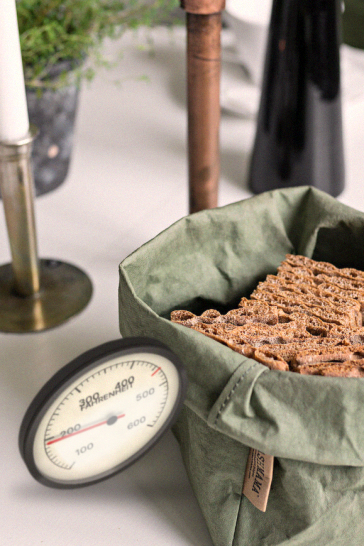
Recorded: 200 (°F)
